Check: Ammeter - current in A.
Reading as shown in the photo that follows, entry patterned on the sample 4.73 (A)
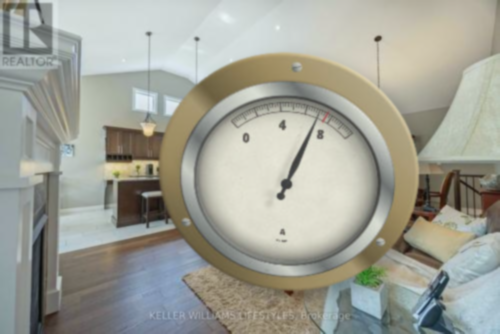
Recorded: 7 (A)
